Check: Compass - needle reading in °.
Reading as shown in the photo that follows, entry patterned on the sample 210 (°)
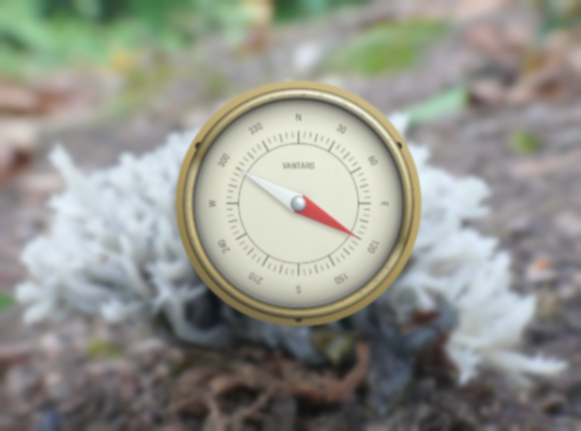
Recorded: 120 (°)
